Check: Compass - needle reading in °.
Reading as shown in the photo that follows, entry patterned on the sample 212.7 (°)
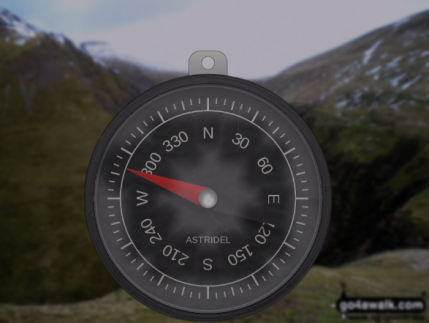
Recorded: 290 (°)
